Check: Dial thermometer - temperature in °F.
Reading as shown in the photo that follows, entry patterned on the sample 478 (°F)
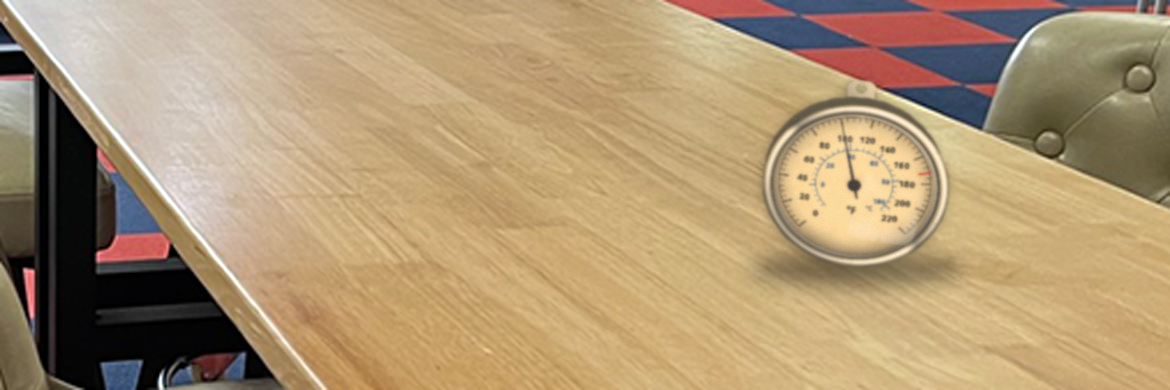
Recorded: 100 (°F)
